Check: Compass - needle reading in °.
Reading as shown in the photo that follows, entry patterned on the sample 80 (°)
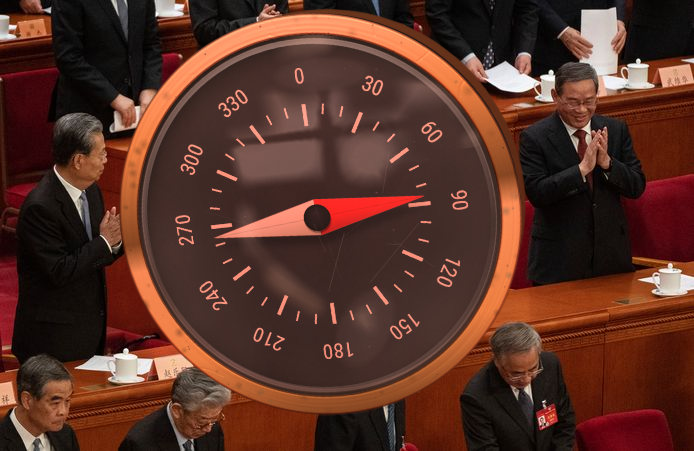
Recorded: 85 (°)
